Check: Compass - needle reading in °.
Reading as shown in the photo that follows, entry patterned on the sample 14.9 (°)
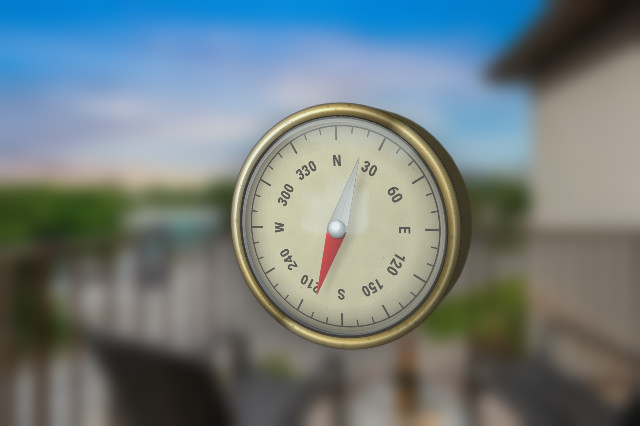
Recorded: 200 (°)
